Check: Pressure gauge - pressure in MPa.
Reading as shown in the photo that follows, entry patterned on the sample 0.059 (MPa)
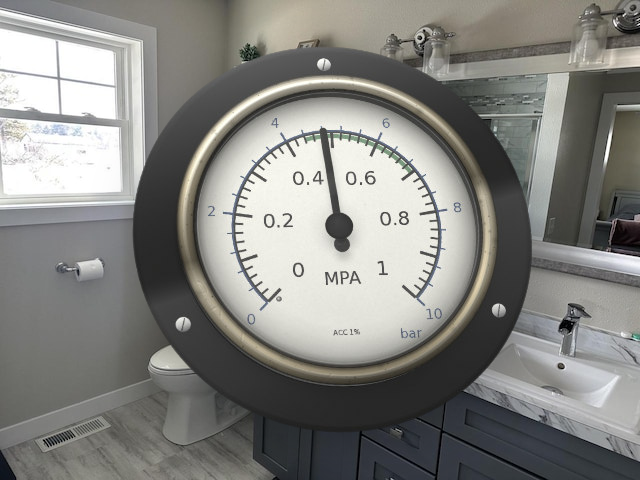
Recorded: 0.48 (MPa)
